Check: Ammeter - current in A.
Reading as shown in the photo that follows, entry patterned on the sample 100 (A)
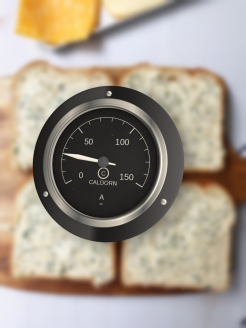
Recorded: 25 (A)
